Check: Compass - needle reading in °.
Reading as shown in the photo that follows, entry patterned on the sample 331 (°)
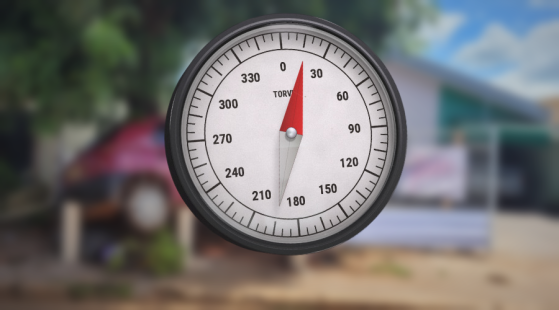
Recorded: 15 (°)
